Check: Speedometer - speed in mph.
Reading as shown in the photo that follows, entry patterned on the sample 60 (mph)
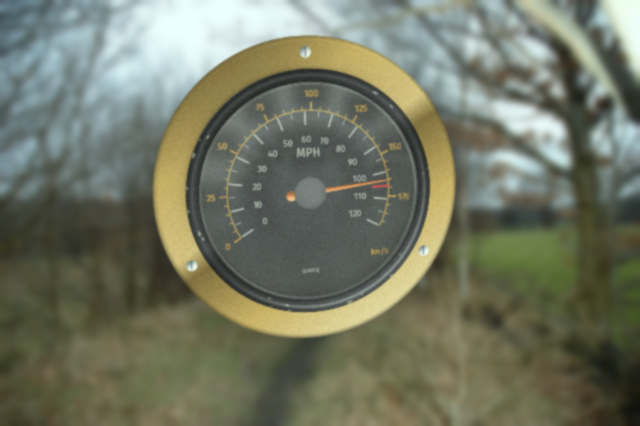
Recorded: 102.5 (mph)
